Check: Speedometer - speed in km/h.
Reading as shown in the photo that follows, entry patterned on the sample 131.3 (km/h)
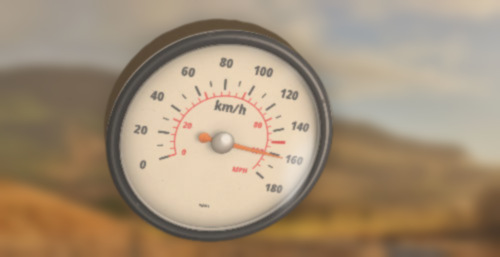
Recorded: 160 (km/h)
